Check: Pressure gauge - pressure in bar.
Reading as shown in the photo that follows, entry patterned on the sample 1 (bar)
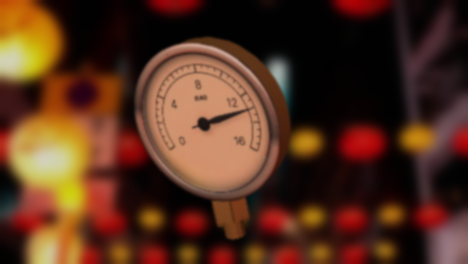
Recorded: 13 (bar)
